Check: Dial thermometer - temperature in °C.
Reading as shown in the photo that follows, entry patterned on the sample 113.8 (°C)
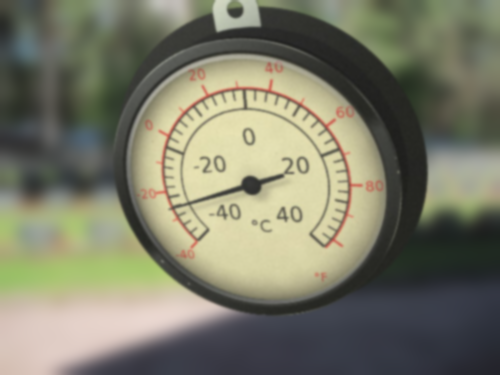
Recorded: -32 (°C)
